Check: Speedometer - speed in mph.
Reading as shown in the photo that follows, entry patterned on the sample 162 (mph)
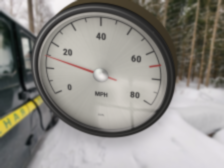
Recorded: 15 (mph)
